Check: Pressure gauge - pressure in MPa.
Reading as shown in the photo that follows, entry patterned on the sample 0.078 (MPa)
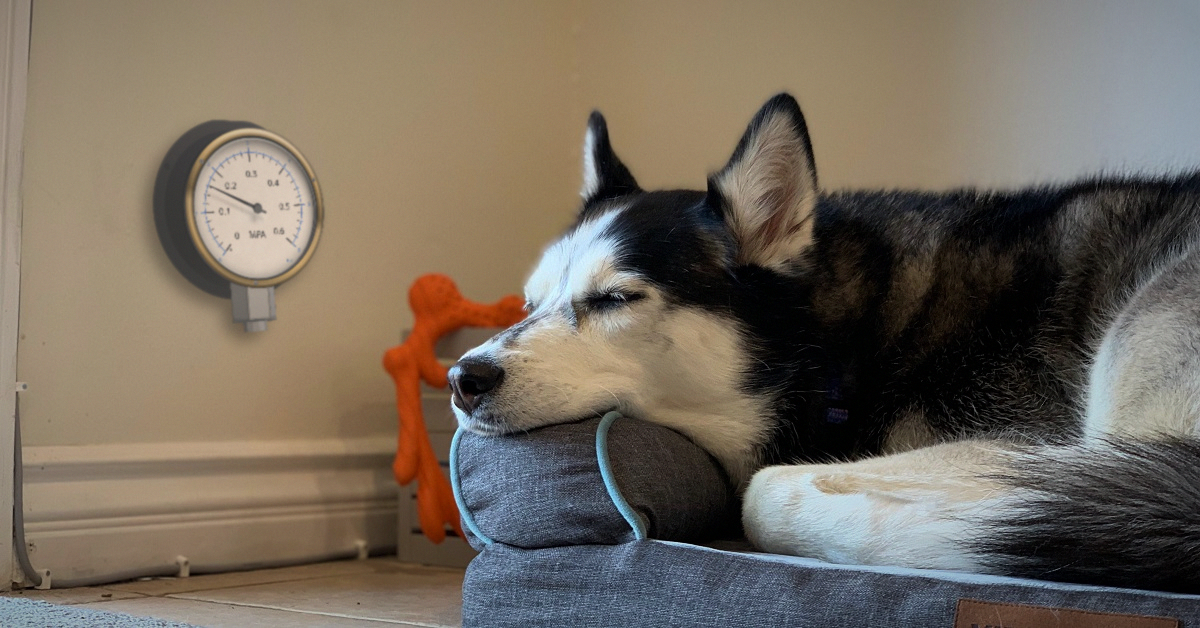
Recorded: 0.16 (MPa)
